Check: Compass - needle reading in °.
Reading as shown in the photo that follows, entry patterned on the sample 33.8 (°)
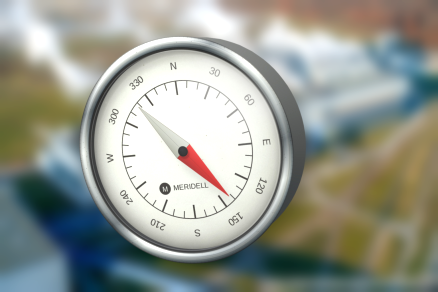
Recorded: 140 (°)
